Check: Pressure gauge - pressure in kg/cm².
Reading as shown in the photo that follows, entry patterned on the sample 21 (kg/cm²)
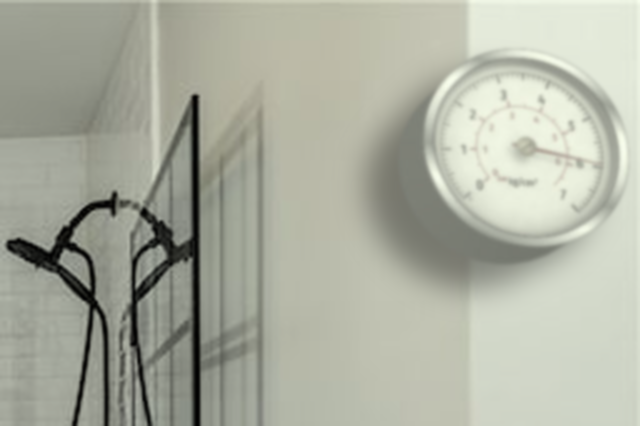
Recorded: 6 (kg/cm²)
